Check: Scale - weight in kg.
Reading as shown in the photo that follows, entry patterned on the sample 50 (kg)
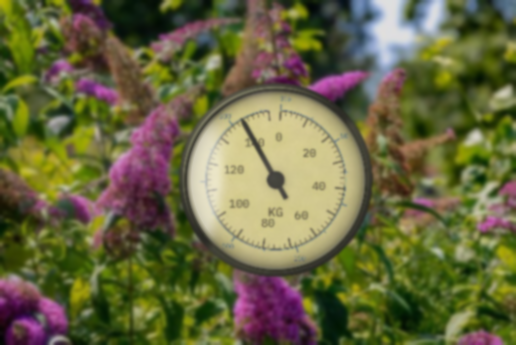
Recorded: 140 (kg)
